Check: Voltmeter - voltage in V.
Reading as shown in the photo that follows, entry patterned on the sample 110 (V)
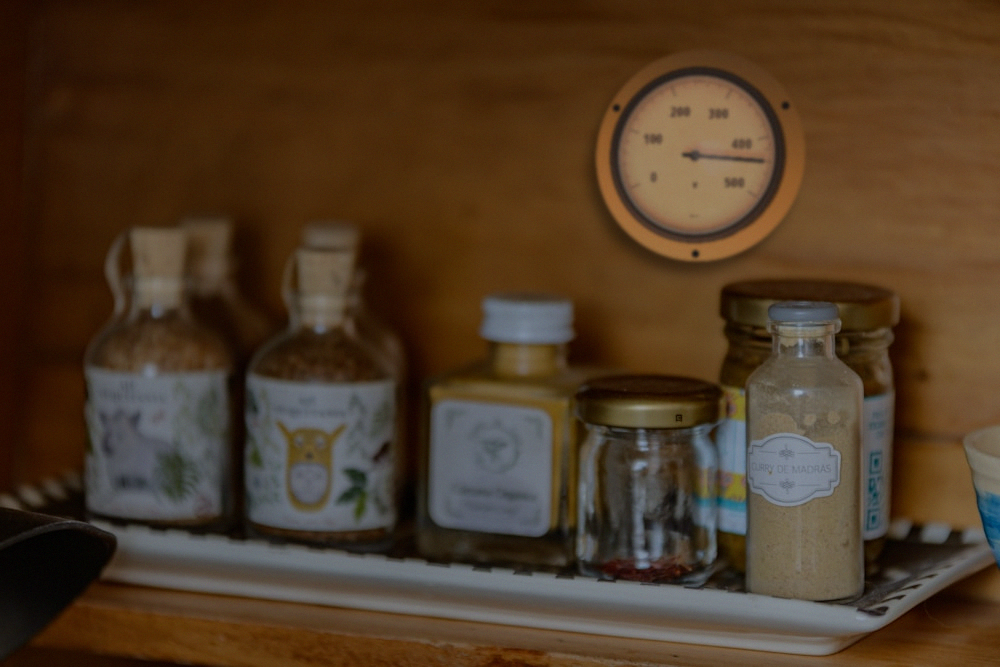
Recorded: 440 (V)
